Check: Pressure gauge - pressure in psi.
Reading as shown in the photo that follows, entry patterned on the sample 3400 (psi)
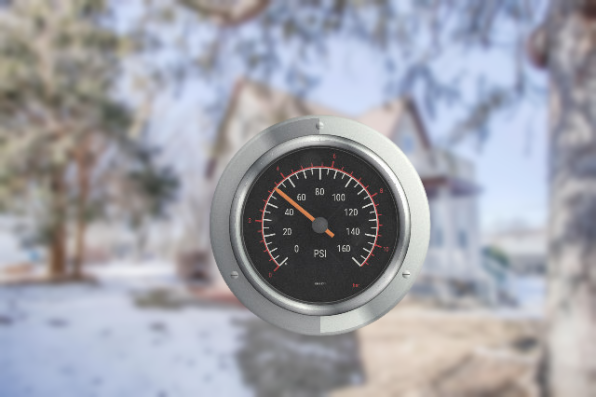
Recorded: 50 (psi)
